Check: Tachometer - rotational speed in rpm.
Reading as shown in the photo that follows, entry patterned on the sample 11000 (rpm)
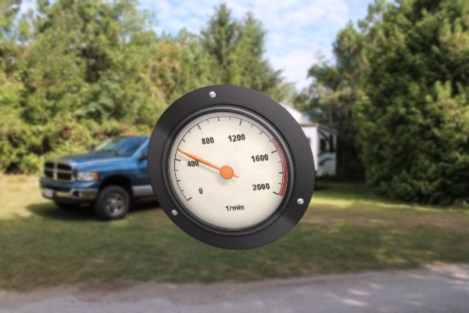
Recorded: 500 (rpm)
